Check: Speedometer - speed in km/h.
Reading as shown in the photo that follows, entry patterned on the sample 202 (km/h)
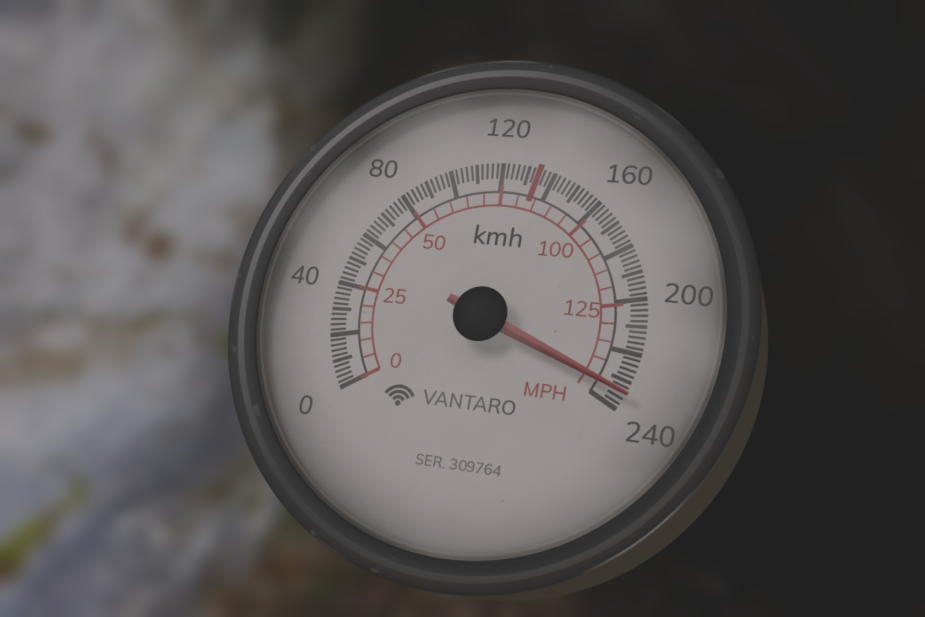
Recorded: 234 (km/h)
